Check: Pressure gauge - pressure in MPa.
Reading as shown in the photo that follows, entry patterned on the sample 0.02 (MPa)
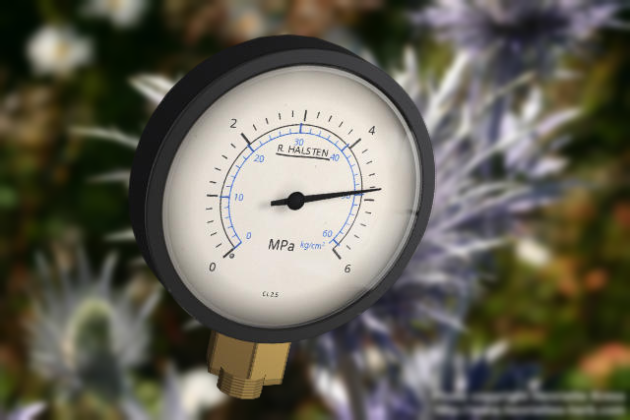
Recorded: 4.8 (MPa)
